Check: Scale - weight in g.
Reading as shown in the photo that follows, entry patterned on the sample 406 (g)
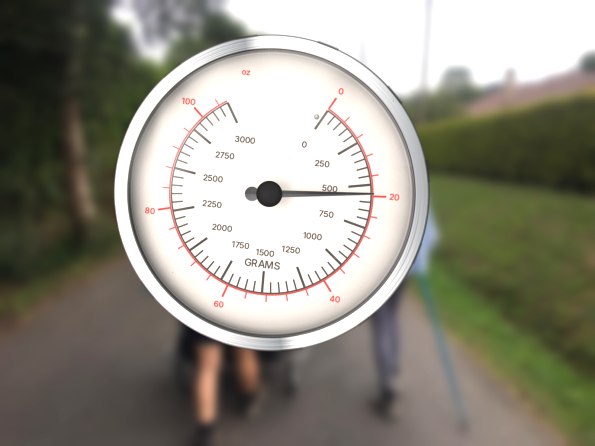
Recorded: 550 (g)
